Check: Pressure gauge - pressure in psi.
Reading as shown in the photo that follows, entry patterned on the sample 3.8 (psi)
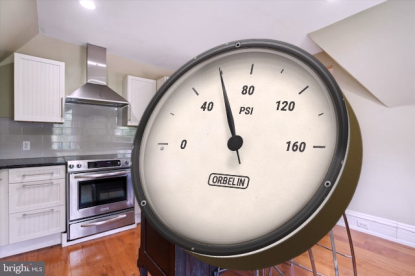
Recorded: 60 (psi)
